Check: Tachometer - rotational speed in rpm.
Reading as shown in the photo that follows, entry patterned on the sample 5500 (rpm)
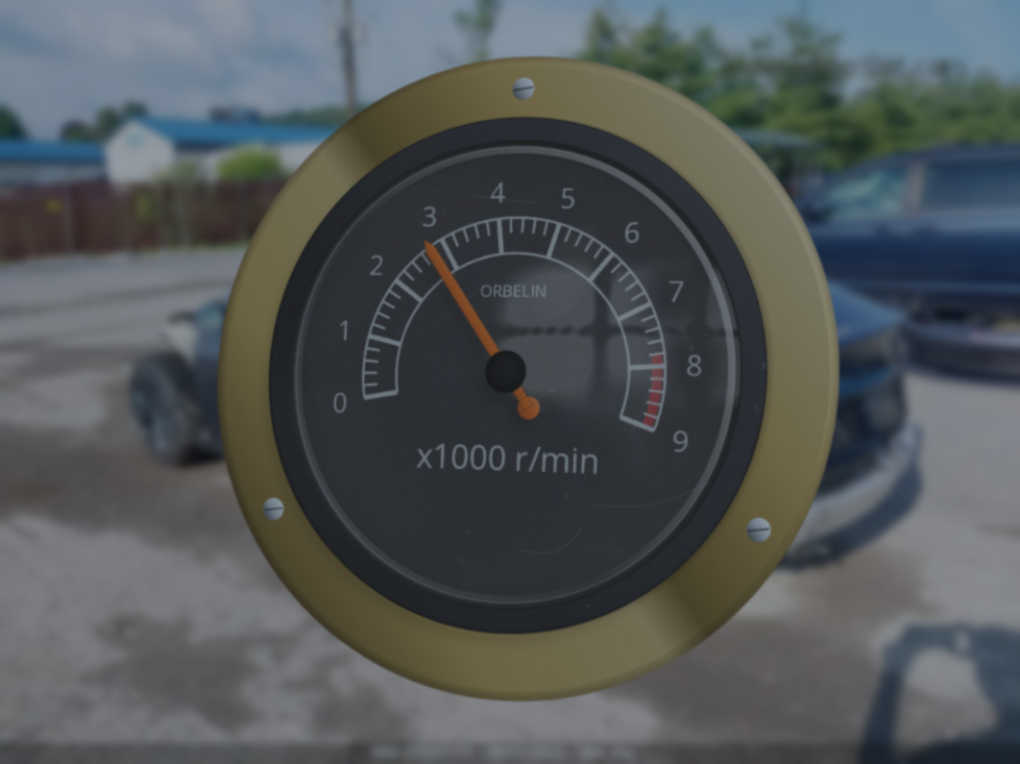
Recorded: 2800 (rpm)
